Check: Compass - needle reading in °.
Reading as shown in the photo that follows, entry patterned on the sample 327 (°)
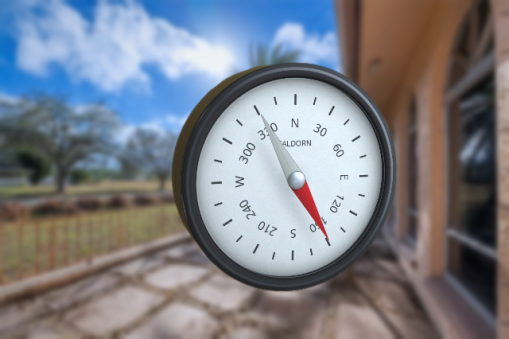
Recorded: 150 (°)
